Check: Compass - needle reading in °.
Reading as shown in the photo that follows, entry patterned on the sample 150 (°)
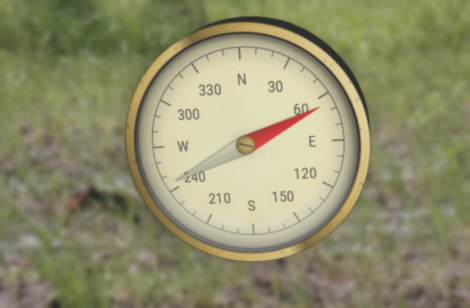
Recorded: 65 (°)
